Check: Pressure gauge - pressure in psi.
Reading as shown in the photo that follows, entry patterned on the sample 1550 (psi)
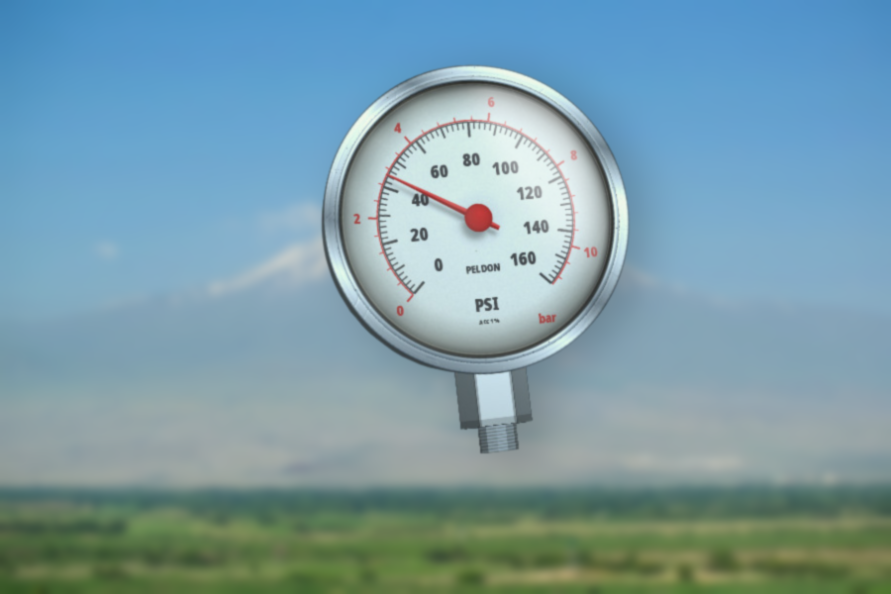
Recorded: 44 (psi)
